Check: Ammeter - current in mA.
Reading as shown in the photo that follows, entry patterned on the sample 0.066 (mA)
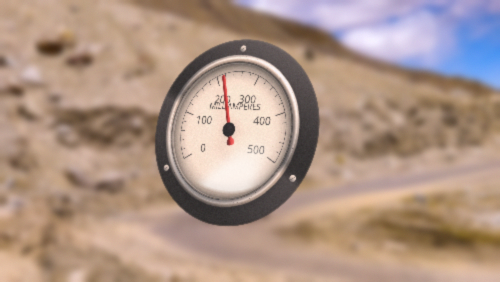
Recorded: 220 (mA)
